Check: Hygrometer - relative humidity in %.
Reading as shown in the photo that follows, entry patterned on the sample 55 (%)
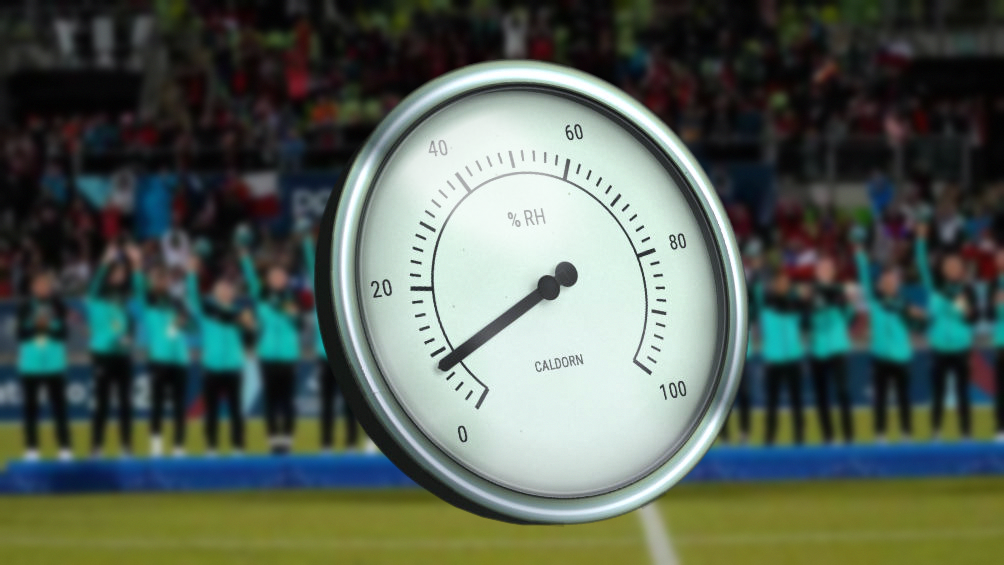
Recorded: 8 (%)
